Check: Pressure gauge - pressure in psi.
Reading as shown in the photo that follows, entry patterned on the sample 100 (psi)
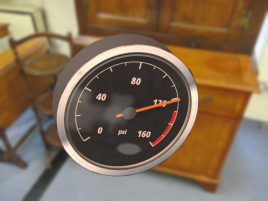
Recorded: 120 (psi)
